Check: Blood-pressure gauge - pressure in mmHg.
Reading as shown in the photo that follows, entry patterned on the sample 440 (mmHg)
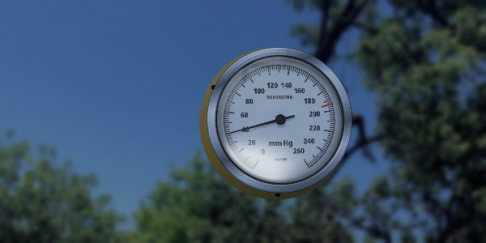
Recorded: 40 (mmHg)
